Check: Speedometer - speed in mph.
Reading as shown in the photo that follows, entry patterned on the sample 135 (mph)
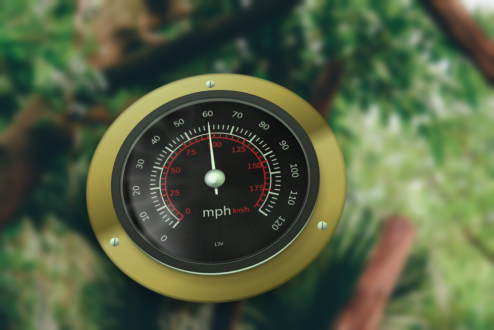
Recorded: 60 (mph)
